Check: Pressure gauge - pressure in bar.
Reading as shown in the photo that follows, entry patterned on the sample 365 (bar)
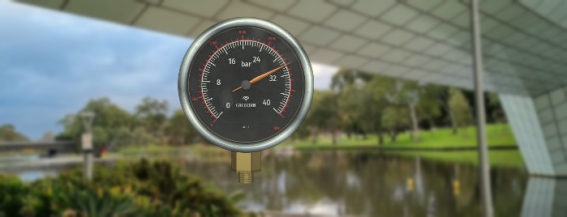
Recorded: 30 (bar)
